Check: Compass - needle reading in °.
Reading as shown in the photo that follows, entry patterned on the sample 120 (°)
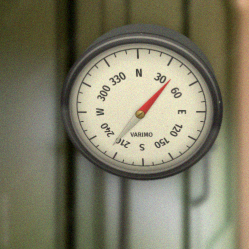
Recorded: 40 (°)
